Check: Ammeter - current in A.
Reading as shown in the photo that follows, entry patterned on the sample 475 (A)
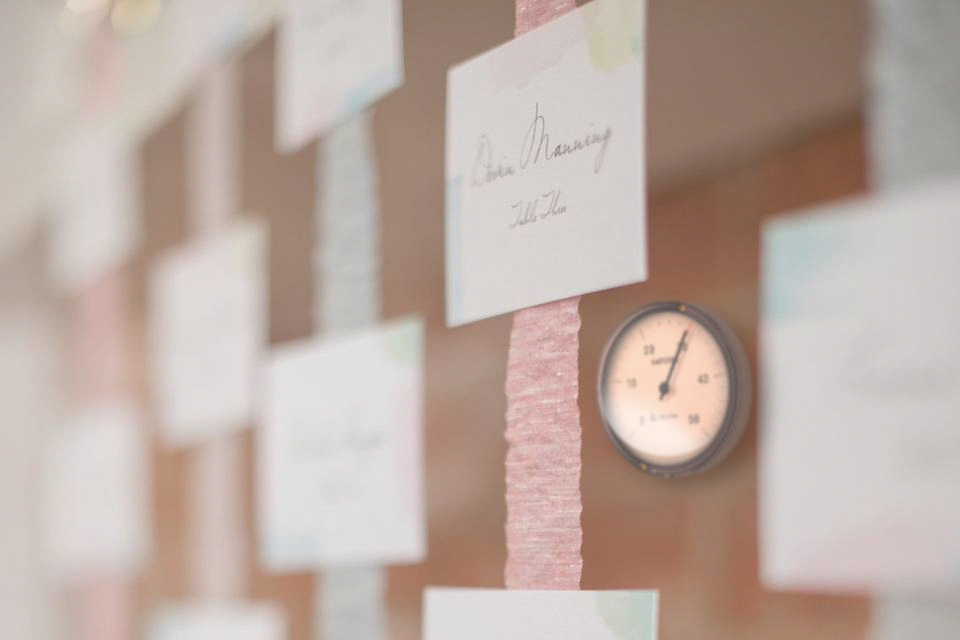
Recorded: 30 (A)
